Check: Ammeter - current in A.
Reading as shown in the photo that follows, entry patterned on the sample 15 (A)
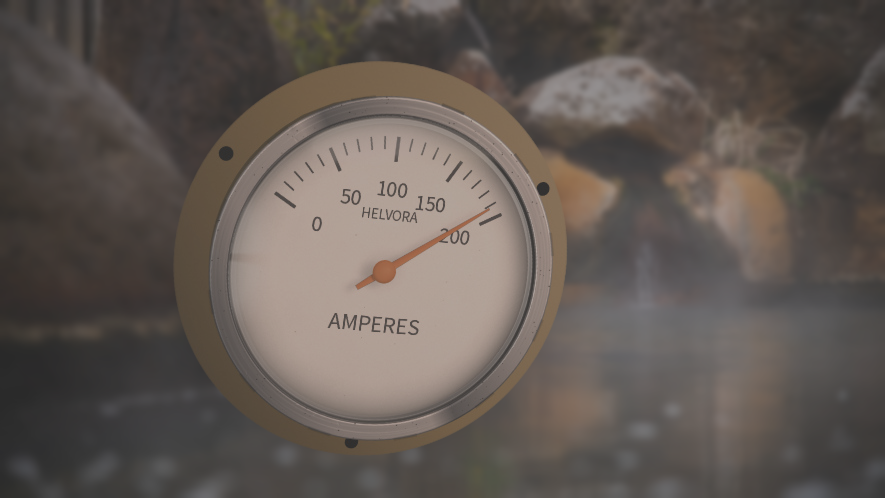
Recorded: 190 (A)
